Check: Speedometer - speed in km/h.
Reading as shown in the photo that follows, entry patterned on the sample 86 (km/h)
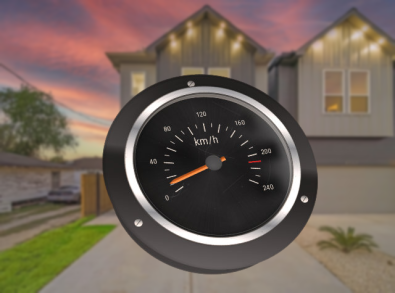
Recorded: 10 (km/h)
